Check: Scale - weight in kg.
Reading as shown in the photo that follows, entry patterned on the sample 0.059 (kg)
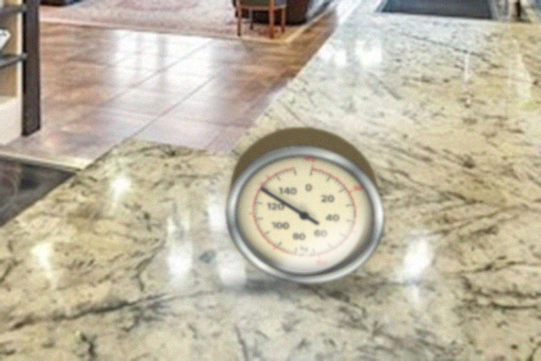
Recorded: 130 (kg)
